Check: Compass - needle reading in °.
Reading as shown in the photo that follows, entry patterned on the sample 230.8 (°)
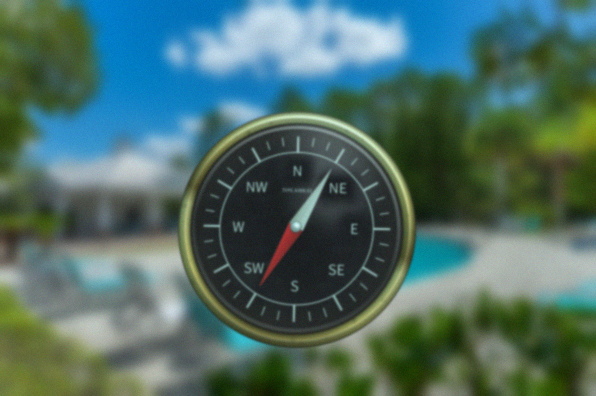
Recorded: 210 (°)
